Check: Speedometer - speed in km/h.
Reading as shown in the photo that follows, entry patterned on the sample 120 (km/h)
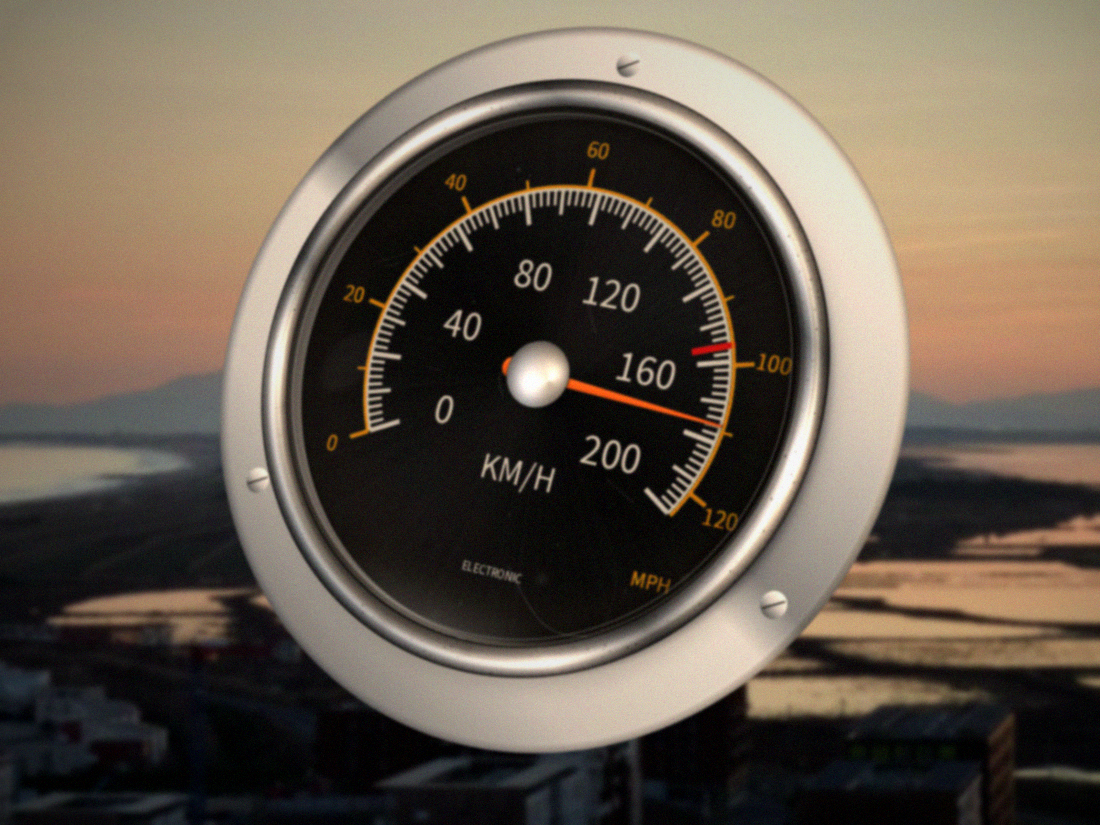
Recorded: 176 (km/h)
